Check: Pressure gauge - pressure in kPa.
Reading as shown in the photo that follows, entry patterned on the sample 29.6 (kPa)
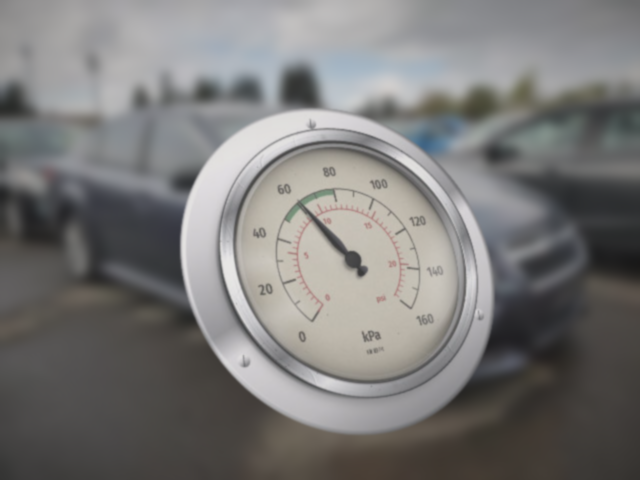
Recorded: 60 (kPa)
